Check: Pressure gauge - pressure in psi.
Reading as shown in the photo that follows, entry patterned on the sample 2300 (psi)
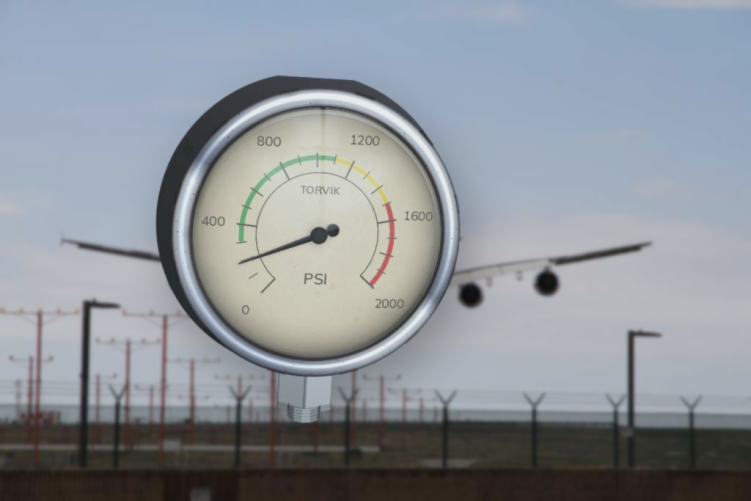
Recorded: 200 (psi)
